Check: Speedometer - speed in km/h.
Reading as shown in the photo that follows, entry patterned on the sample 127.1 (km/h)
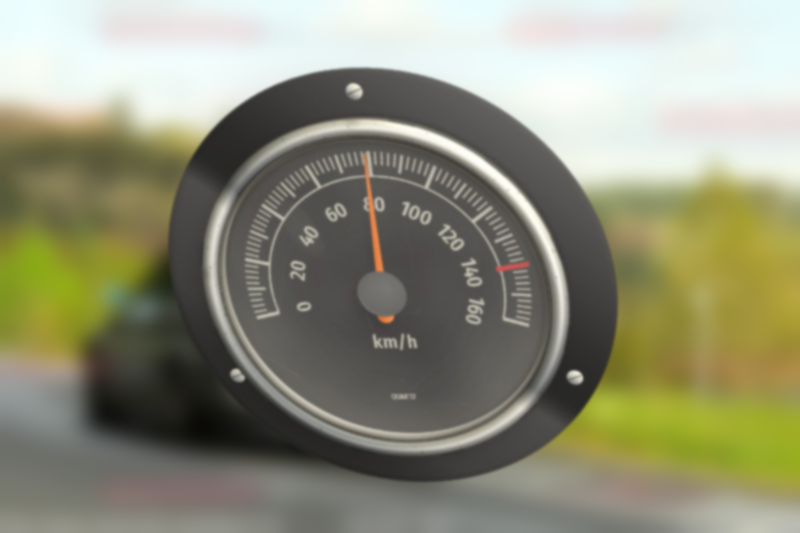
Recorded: 80 (km/h)
